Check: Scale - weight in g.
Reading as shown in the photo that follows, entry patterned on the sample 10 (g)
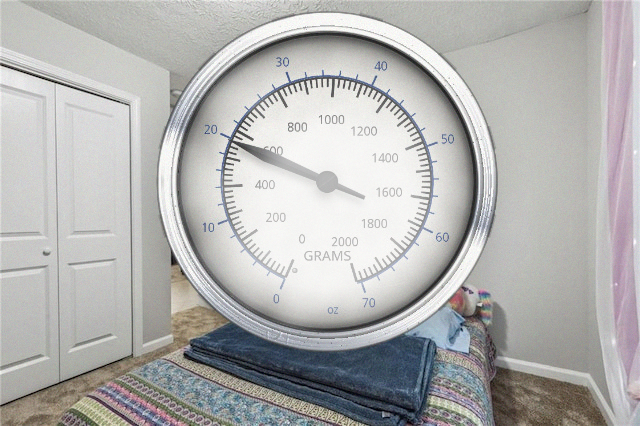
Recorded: 560 (g)
